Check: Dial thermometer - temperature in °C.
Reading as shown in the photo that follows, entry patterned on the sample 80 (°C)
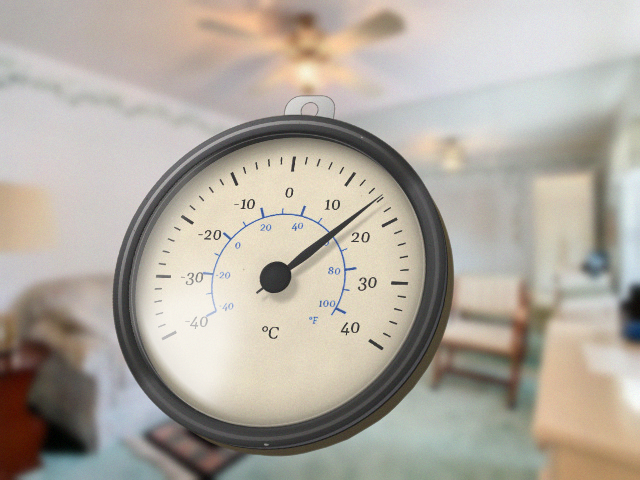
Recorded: 16 (°C)
